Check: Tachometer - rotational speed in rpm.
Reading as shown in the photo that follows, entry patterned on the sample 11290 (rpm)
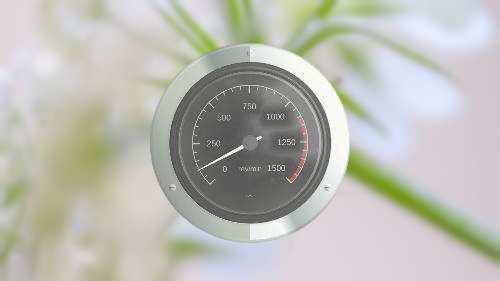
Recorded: 100 (rpm)
